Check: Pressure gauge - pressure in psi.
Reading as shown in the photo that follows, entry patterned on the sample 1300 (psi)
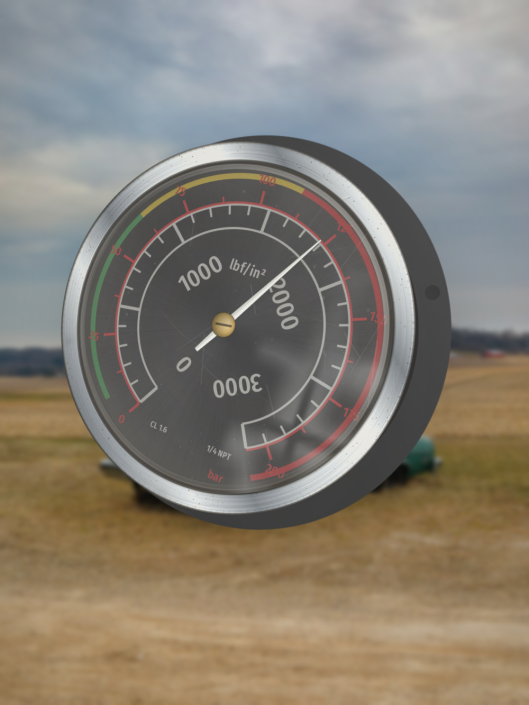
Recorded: 1800 (psi)
